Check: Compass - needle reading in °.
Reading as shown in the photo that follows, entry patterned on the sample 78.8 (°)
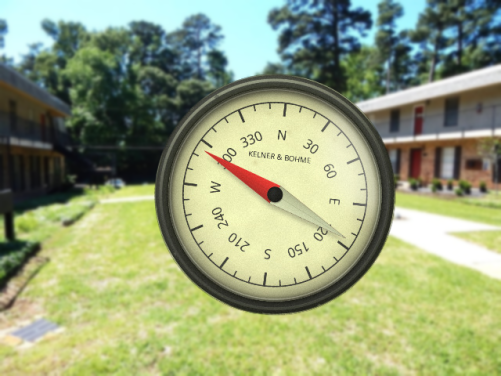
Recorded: 295 (°)
